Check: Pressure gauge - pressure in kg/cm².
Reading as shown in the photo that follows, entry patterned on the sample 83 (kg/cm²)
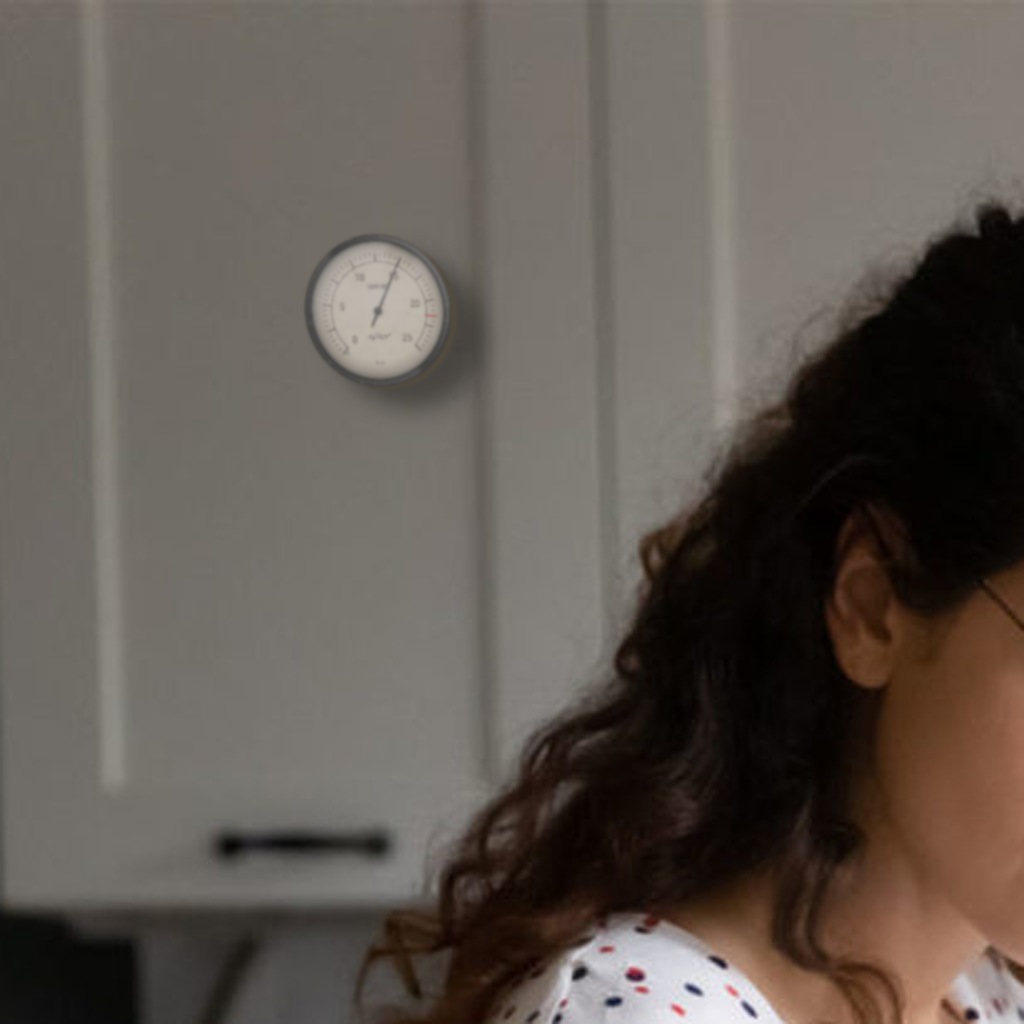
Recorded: 15 (kg/cm²)
